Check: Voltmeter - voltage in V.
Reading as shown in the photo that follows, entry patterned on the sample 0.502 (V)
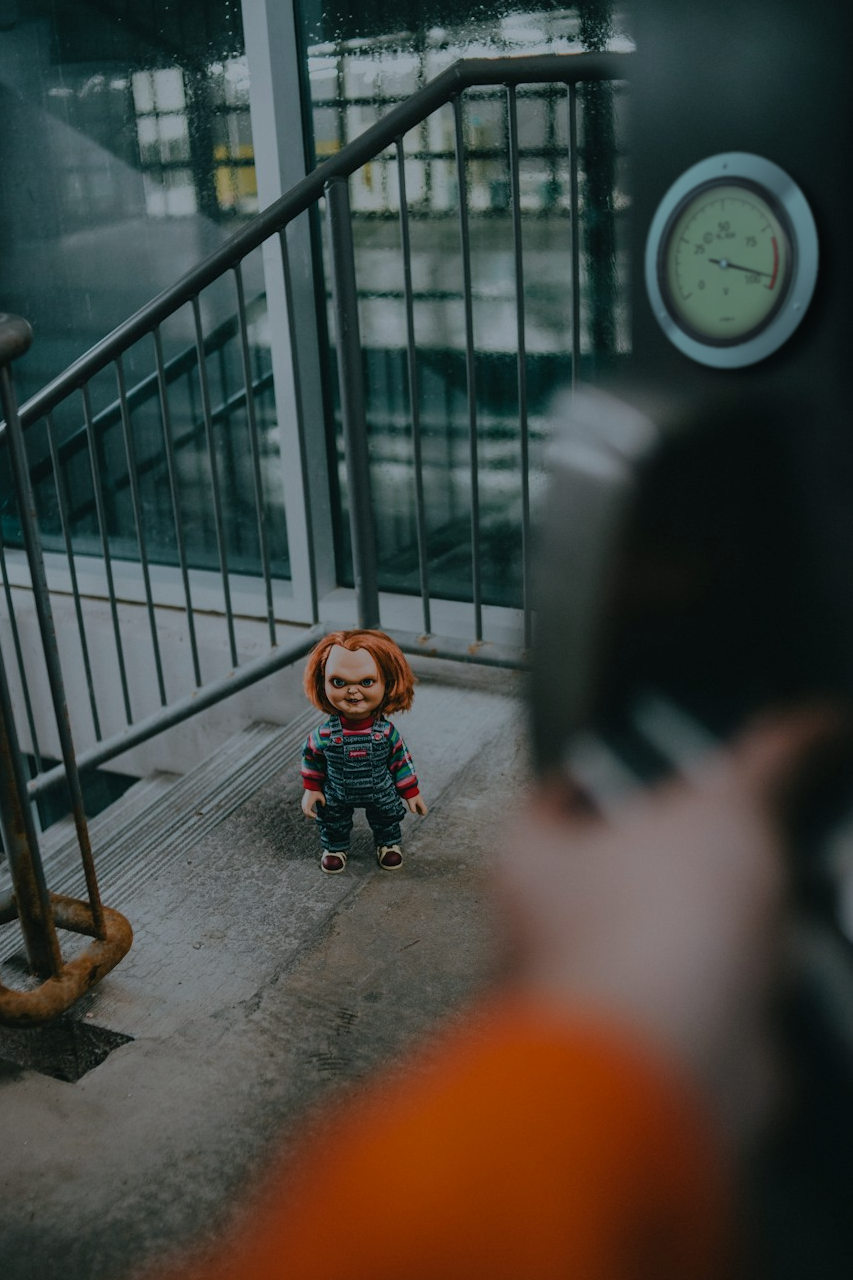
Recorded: 95 (V)
